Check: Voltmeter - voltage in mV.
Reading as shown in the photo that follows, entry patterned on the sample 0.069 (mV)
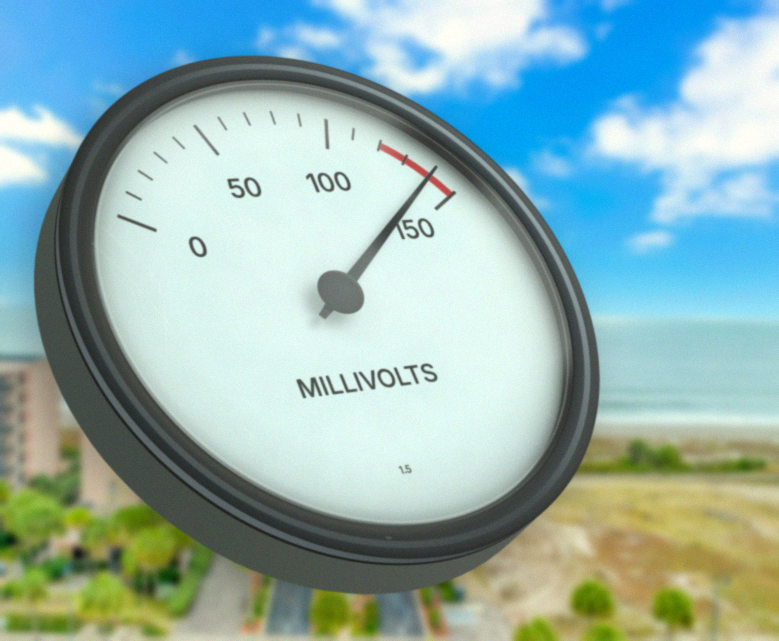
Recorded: 140 (mV)
